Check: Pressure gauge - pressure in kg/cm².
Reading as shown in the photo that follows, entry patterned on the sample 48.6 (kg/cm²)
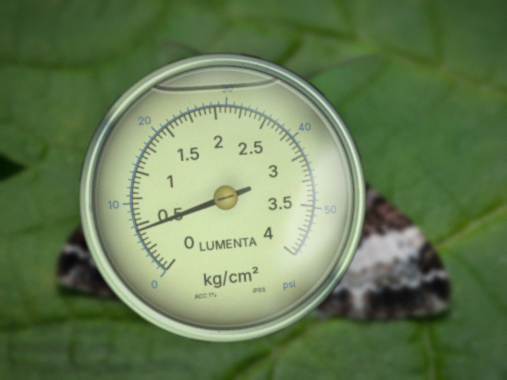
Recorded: 0.45 (kg/cm²)
